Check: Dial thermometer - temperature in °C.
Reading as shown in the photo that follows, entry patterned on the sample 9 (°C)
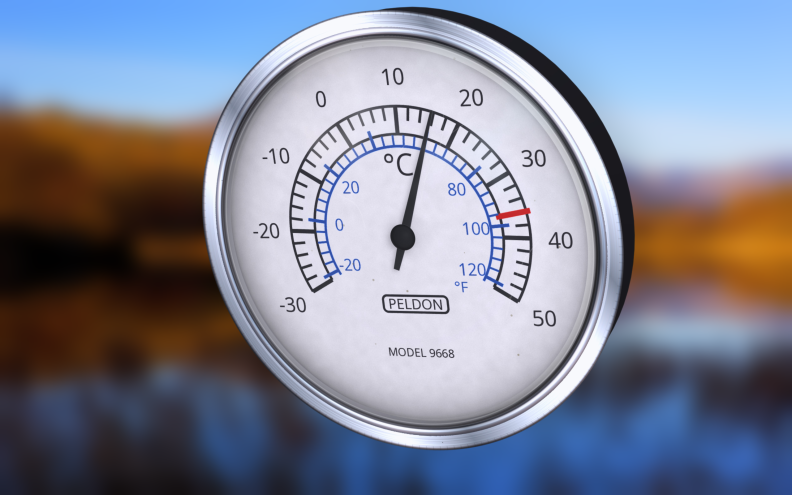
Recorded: 16 (°C)
